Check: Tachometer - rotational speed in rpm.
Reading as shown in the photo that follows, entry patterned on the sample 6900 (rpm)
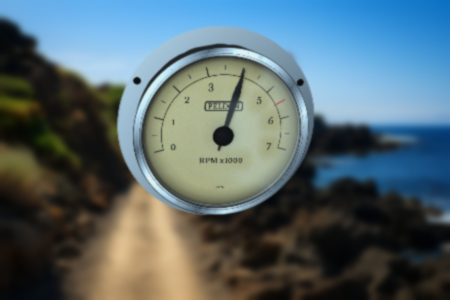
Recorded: 4000 (rpm)
